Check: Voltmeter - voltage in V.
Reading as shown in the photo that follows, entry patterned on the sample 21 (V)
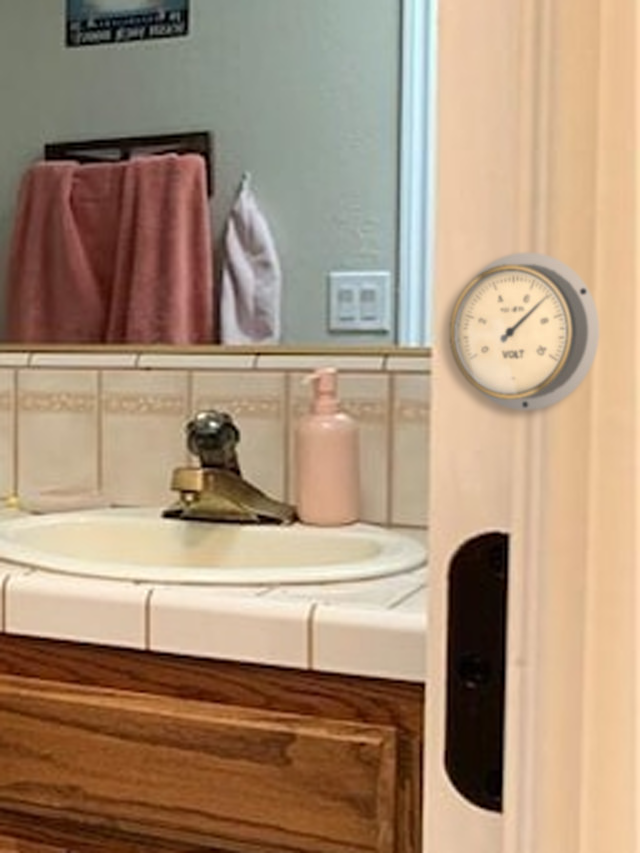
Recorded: 7 (V)
